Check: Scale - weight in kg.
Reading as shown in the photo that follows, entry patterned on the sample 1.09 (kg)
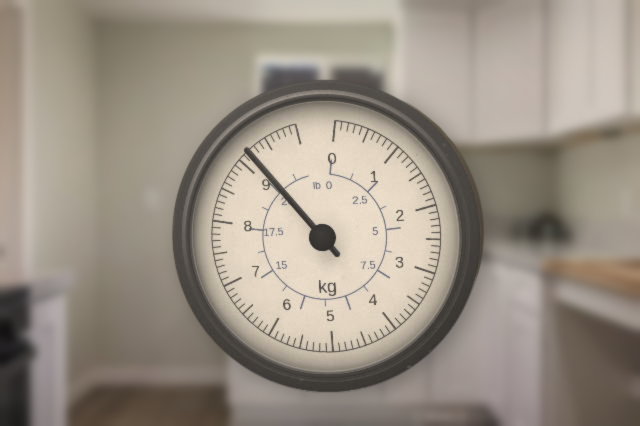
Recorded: 9.2 (kg)
